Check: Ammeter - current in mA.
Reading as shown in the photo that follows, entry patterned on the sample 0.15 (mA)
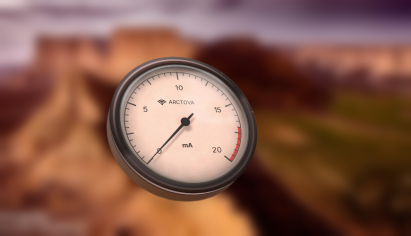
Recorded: 0 (mA)
